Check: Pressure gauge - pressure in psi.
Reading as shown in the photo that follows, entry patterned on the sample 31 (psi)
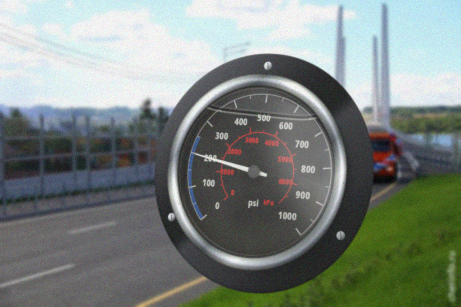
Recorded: 200 (psi)
